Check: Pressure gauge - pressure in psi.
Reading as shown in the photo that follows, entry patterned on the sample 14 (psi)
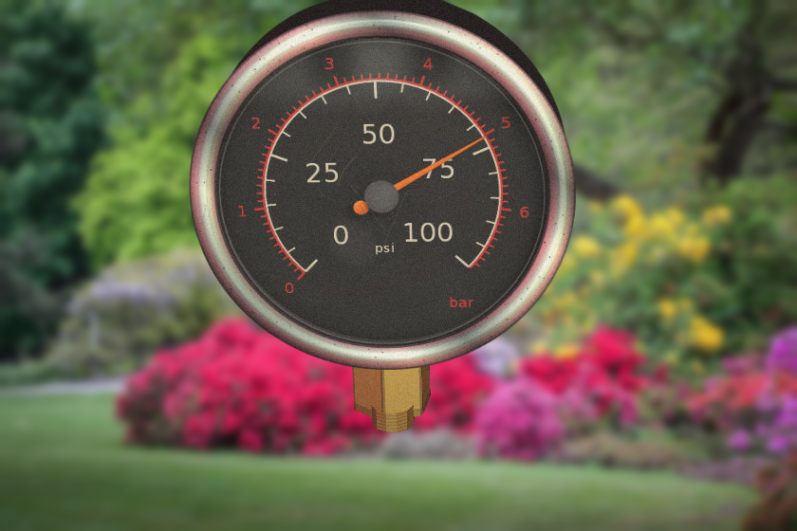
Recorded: 72.5 (psi)
